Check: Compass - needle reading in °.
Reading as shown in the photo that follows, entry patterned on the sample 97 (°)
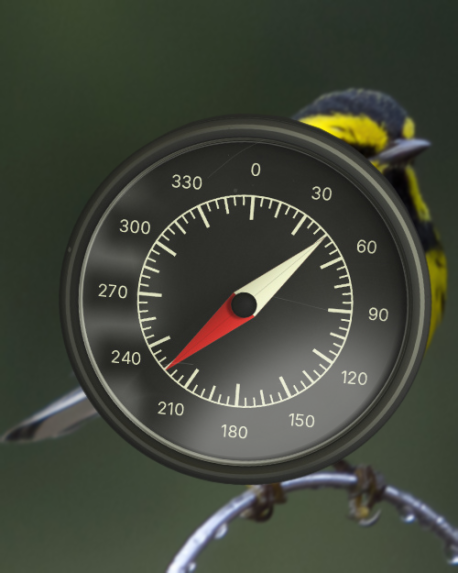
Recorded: 225 (°)
